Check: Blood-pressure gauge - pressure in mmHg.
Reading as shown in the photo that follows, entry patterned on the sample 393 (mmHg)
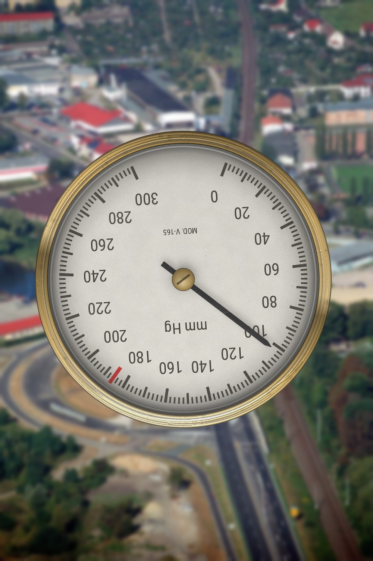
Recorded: 102 (mmHg)
